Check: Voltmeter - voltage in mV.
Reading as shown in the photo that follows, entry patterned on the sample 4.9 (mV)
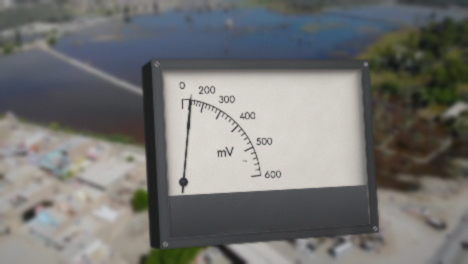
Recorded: 100 (mV)
